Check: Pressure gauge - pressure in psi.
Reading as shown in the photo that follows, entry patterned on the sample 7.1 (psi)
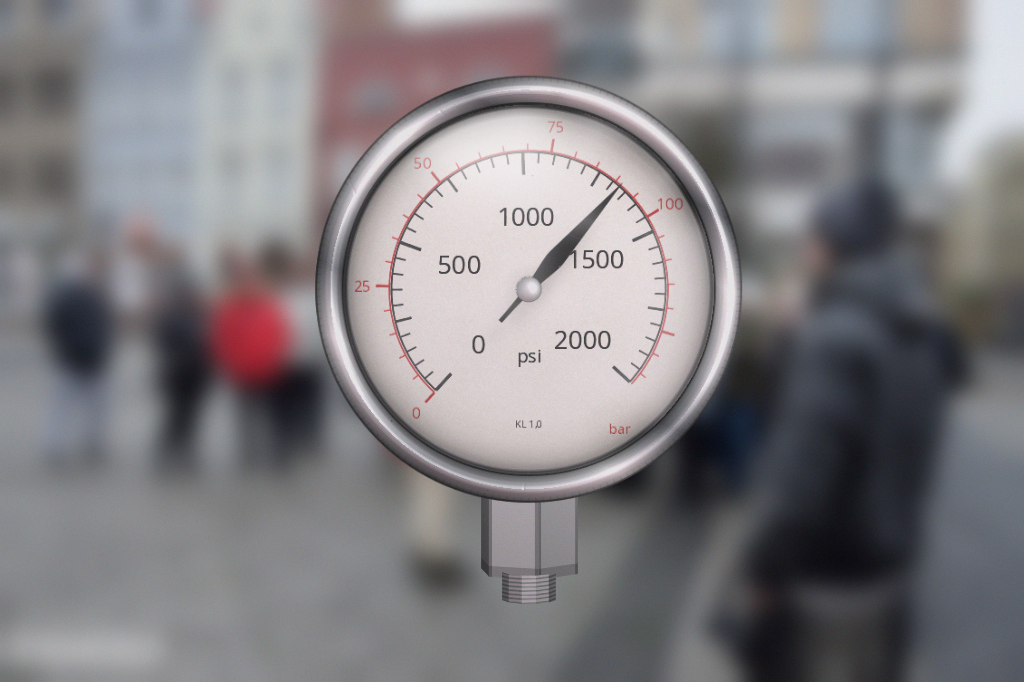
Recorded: 1325 (psi)
